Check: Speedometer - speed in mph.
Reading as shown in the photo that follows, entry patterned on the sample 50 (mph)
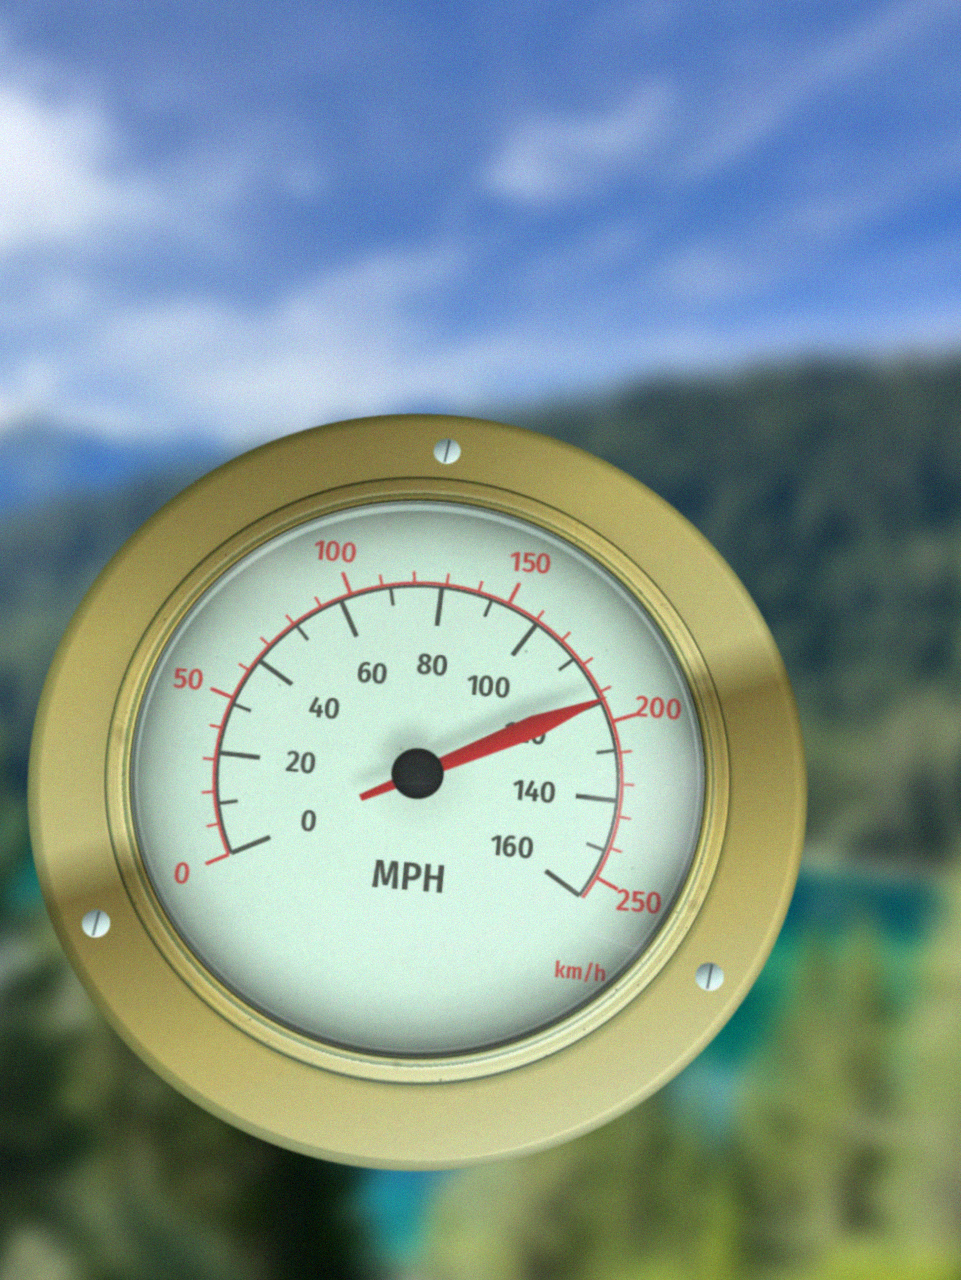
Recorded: 120 (mph)
